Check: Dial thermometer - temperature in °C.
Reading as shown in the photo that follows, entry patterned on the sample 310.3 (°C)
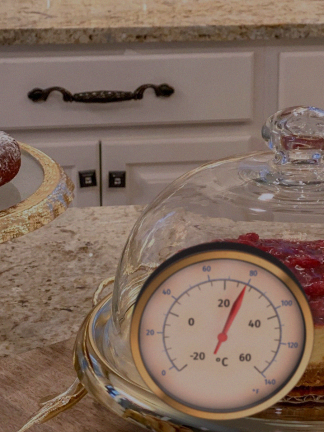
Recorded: 26 (°C)
